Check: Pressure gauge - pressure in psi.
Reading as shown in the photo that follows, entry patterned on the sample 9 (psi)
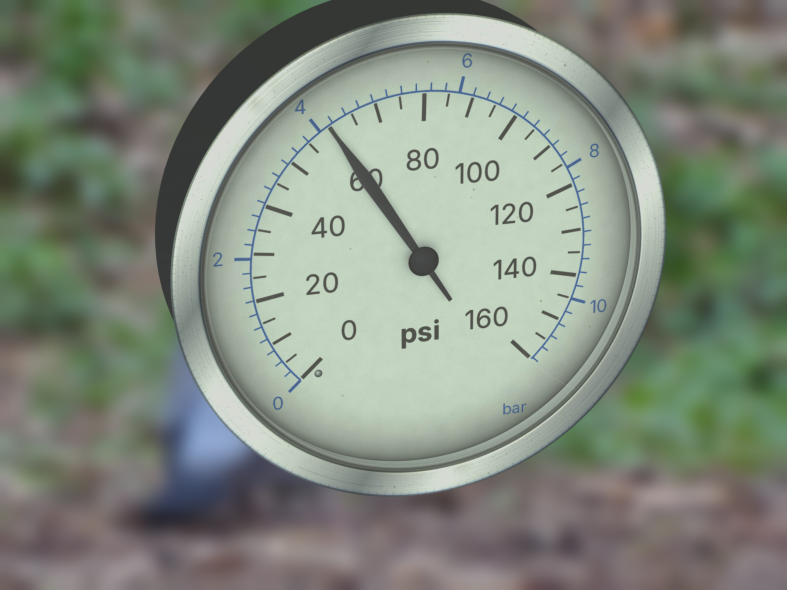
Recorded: 60 (psi)
